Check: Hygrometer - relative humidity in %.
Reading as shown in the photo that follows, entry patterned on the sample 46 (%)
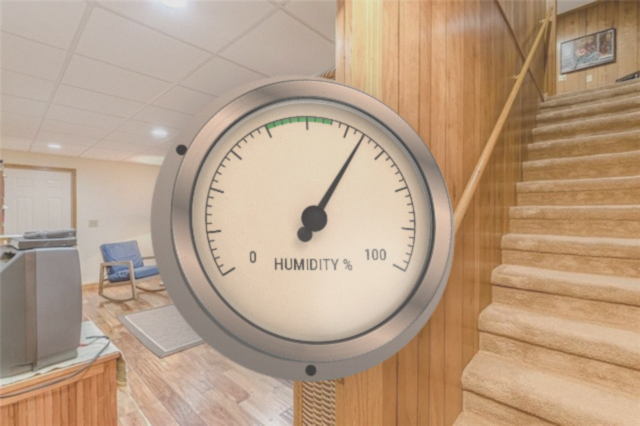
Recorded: 64 (%)
